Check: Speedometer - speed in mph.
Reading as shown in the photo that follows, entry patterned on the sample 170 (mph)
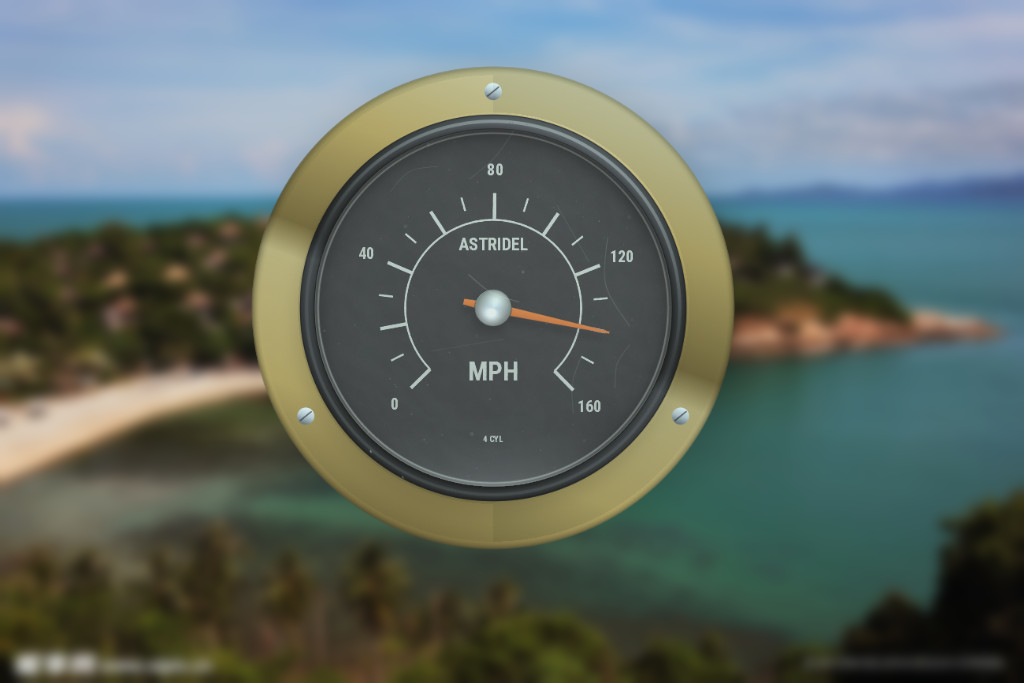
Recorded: 140 (mph)
